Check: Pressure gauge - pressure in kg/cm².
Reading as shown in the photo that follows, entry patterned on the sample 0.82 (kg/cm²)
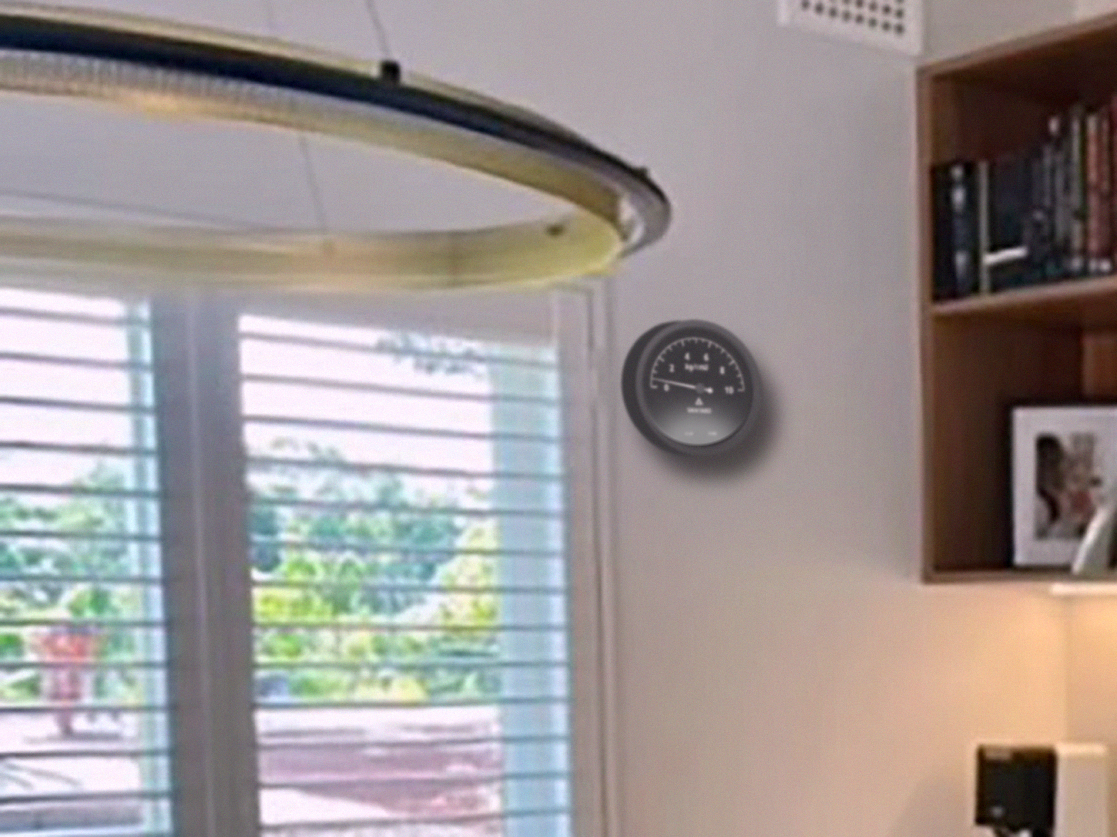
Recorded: 0.5 (kg/cm²)
